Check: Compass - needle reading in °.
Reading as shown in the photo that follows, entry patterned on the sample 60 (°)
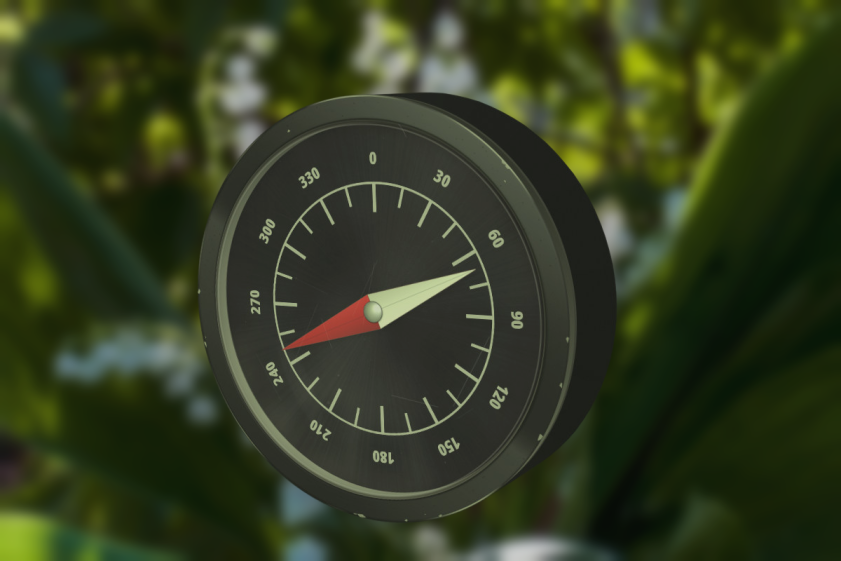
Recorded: 247.5 (°)
